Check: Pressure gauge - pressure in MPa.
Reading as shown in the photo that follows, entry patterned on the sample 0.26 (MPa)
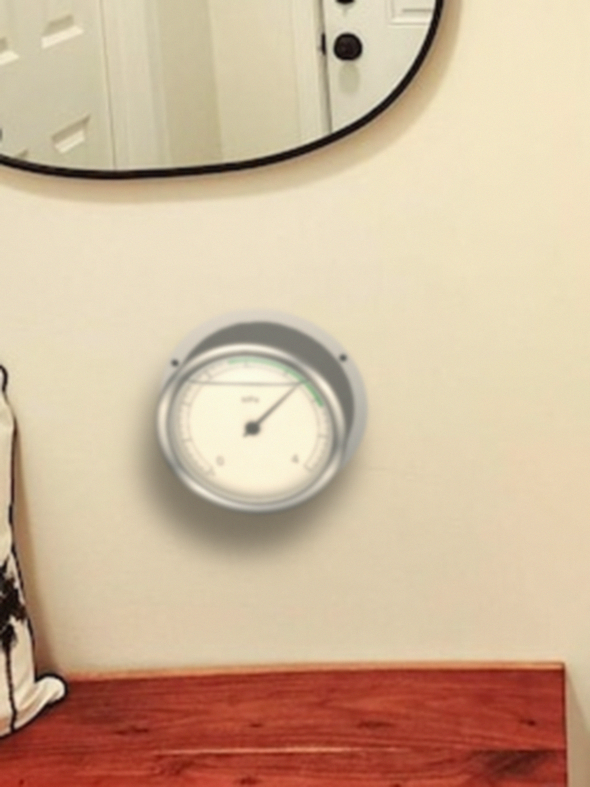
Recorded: 2.7 (MPa)
